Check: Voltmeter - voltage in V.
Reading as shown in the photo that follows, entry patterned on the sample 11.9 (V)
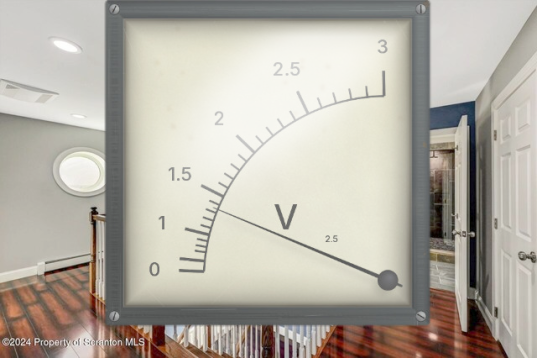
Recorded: 1.35 (V)
